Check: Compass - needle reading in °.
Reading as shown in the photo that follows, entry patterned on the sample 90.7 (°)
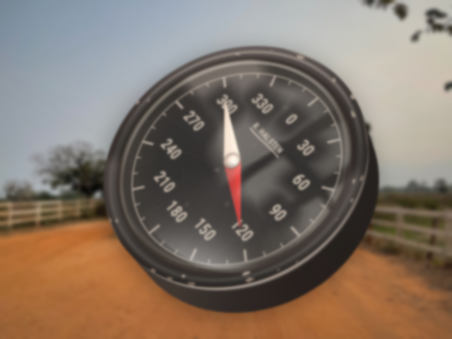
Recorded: 120 (°)
